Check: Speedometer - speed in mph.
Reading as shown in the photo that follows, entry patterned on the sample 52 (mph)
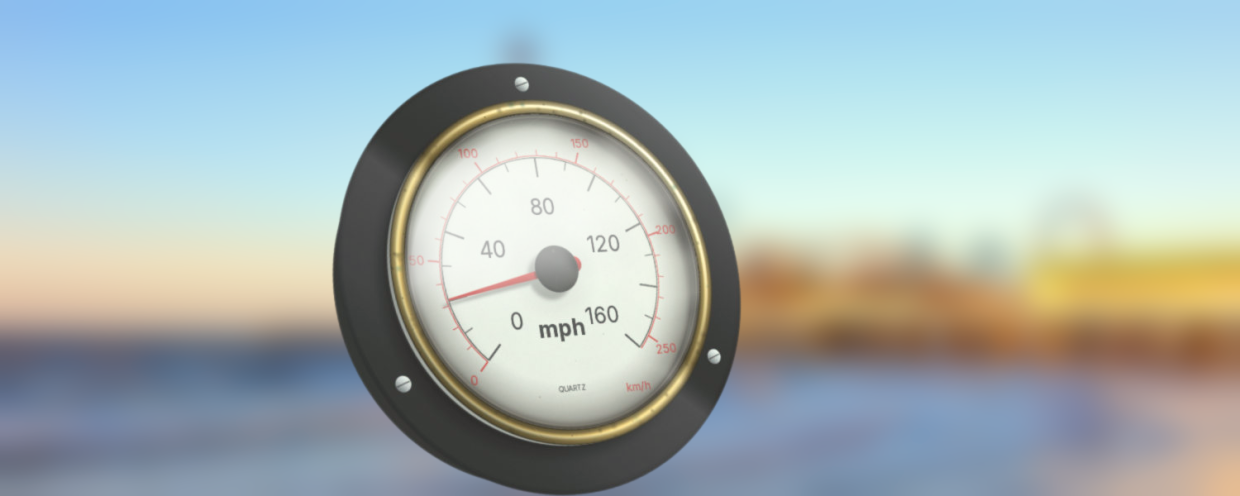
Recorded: 20 (mph)
